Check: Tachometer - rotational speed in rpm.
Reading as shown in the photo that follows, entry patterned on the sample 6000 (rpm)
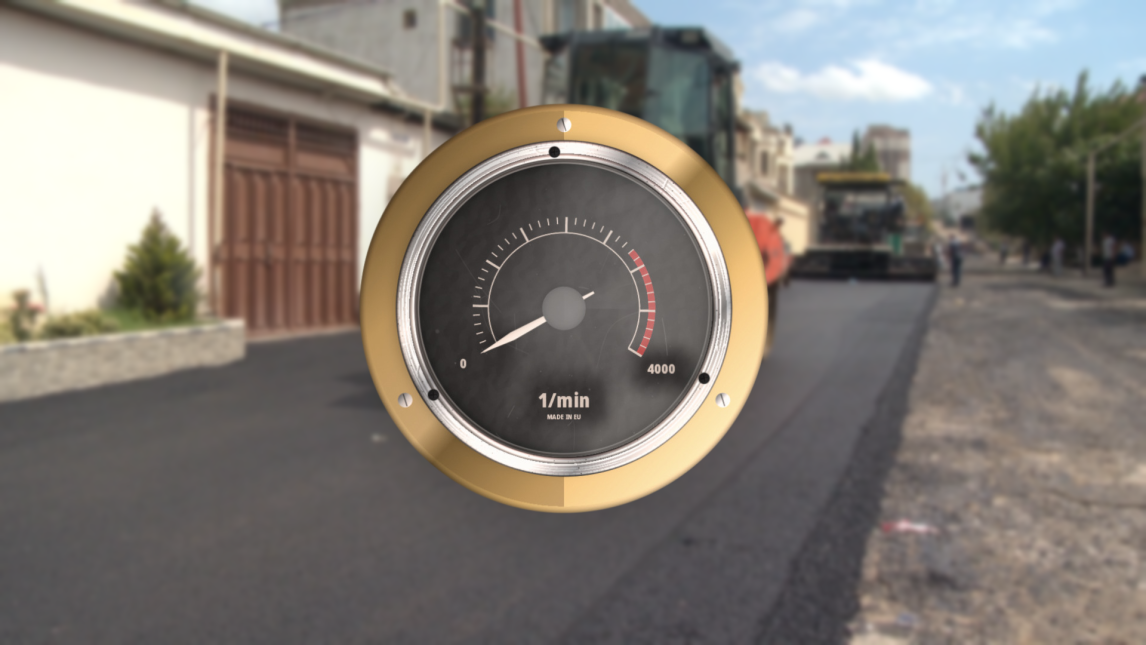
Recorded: 0 (rpm)
